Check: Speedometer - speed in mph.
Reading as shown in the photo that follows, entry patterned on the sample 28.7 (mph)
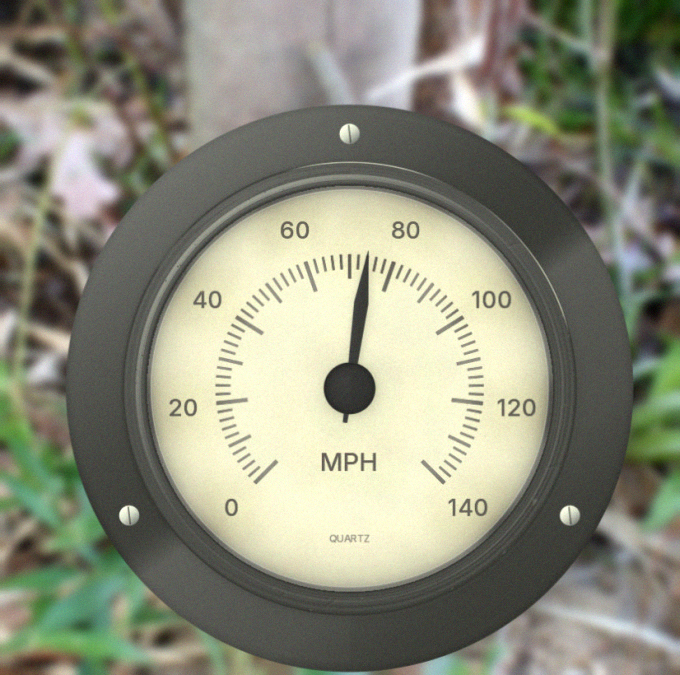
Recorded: 74 (mph)
